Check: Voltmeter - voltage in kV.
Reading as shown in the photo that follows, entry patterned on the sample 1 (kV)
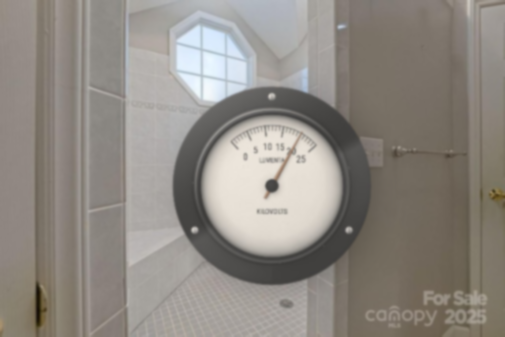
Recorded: 20 (kV)
